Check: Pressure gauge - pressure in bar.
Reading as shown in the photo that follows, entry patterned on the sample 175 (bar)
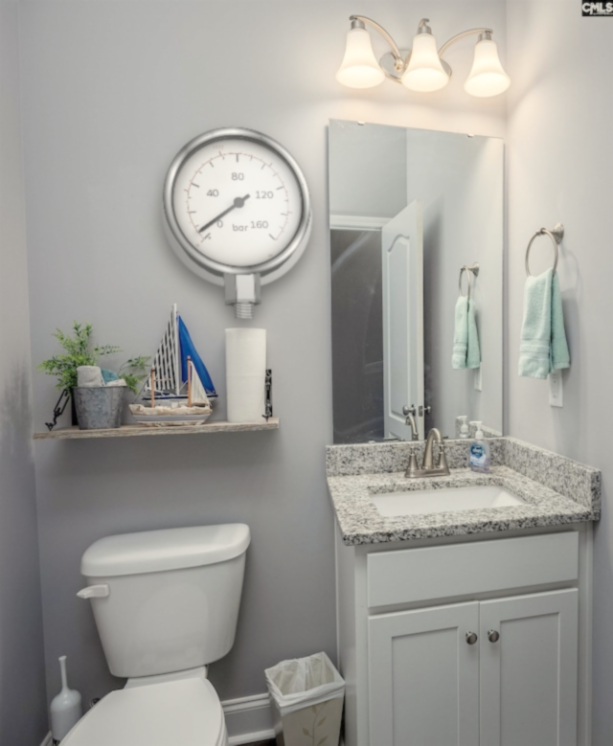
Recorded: 5 (bar)
